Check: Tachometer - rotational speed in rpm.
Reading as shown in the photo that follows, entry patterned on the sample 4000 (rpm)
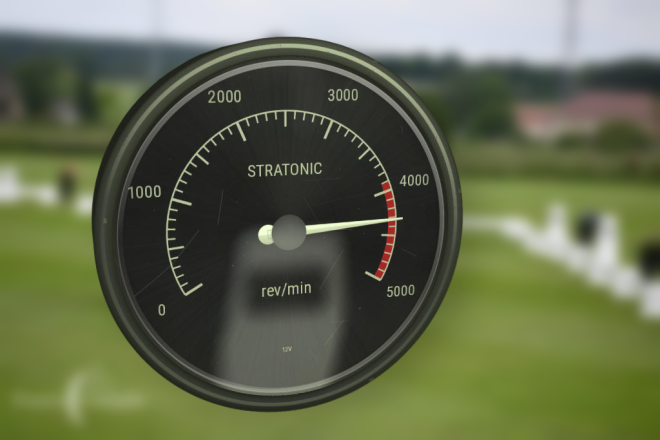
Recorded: 4300 (rpm)
